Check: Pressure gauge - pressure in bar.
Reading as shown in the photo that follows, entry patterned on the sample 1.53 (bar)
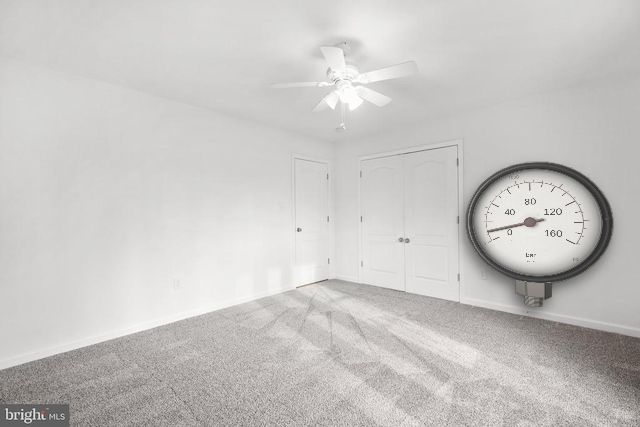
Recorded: 10 (bar)
